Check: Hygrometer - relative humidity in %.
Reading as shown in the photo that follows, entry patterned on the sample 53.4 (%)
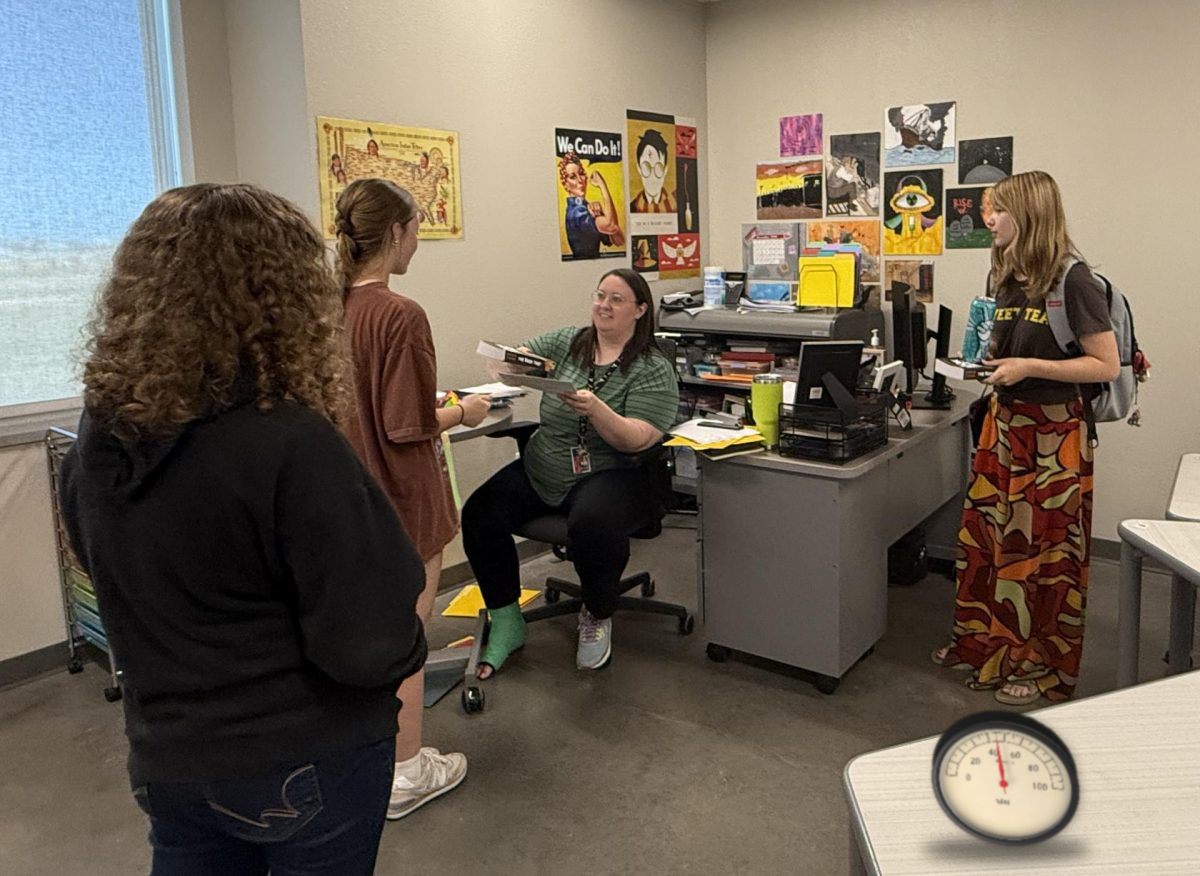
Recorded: 45 (%)
